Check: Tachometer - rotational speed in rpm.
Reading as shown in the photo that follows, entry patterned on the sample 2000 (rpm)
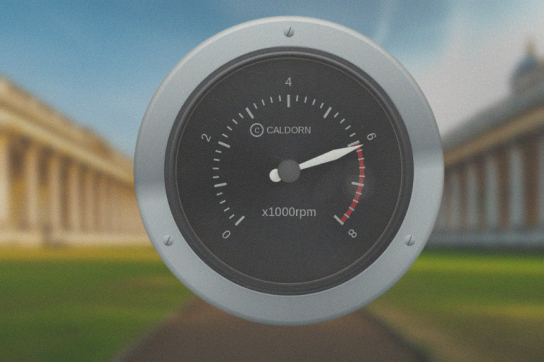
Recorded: 6100 (rpm)
